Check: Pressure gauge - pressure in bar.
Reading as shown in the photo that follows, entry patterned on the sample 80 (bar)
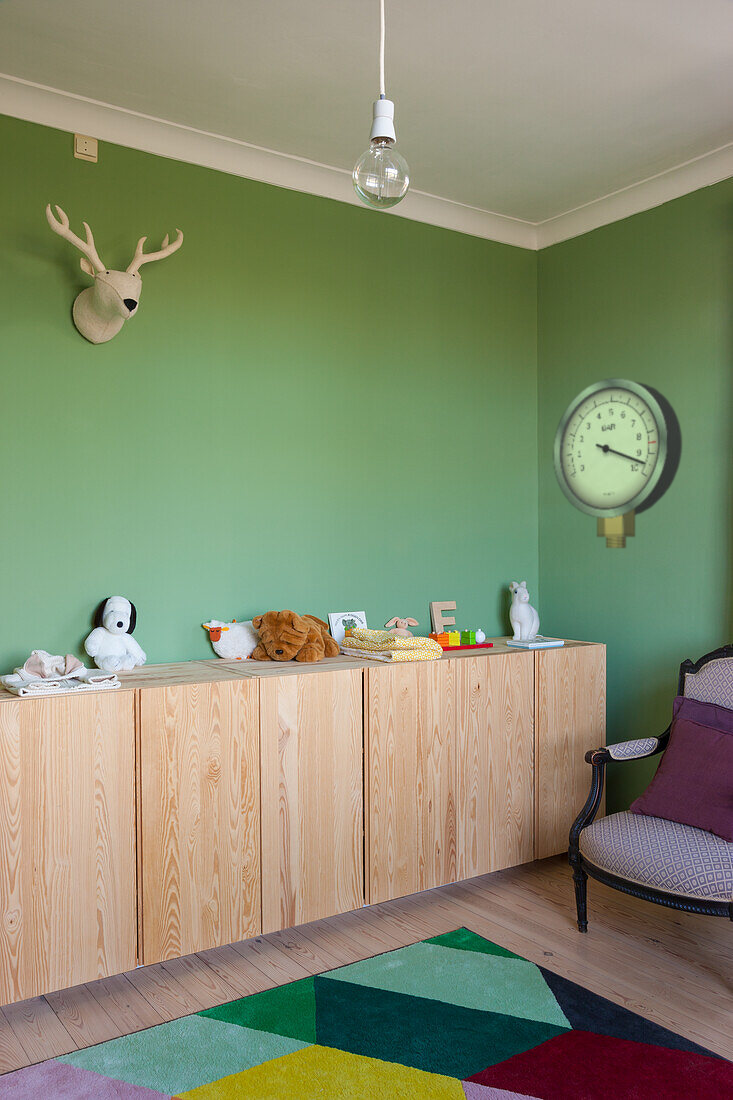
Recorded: 9.5 (bar)
